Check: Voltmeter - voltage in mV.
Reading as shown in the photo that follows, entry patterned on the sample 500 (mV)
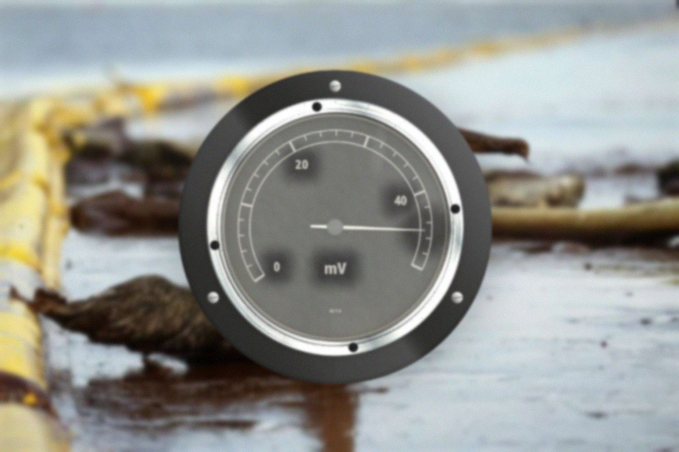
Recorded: 45 (mV)
